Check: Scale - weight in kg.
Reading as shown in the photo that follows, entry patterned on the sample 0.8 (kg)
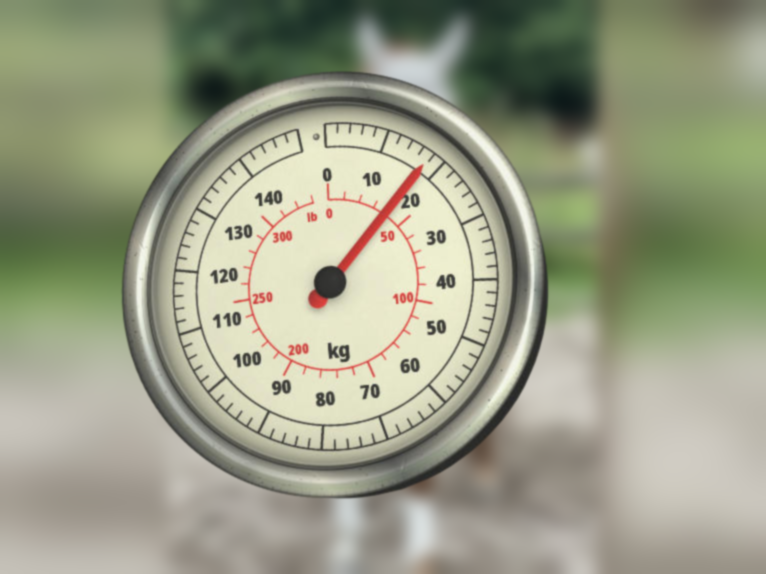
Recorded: 18 (kg)
